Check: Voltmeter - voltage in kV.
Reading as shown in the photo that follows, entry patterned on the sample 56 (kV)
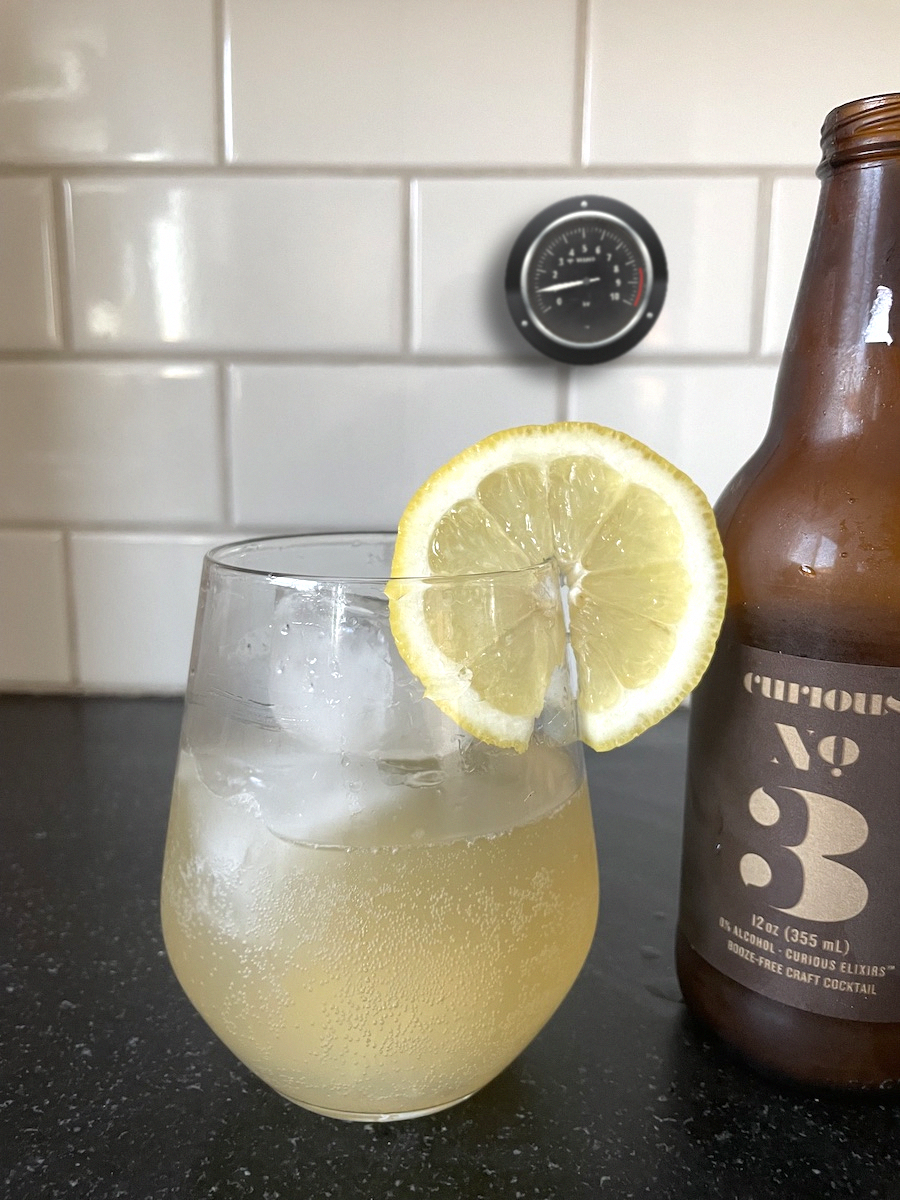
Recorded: 1 (kV)
